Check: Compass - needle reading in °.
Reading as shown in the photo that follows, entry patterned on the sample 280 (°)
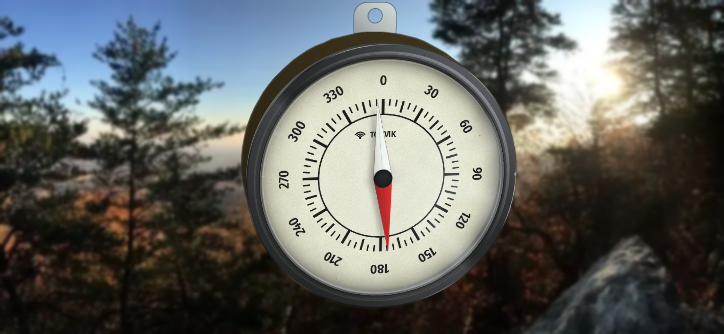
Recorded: 175 (°)
